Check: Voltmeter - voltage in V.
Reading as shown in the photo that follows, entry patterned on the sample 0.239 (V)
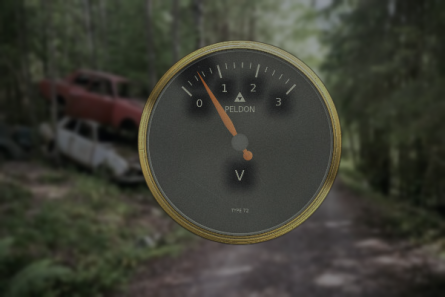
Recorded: 0.5 (V)
